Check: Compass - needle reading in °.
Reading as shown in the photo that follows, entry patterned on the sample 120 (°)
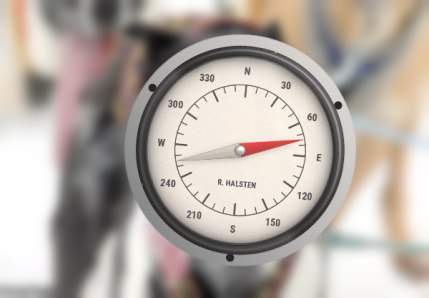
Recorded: 75 (°)
